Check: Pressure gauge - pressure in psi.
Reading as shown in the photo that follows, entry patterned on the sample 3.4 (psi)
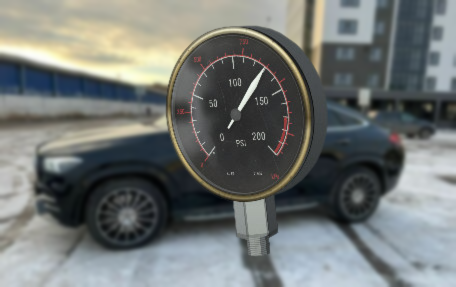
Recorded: 130 (psi)
